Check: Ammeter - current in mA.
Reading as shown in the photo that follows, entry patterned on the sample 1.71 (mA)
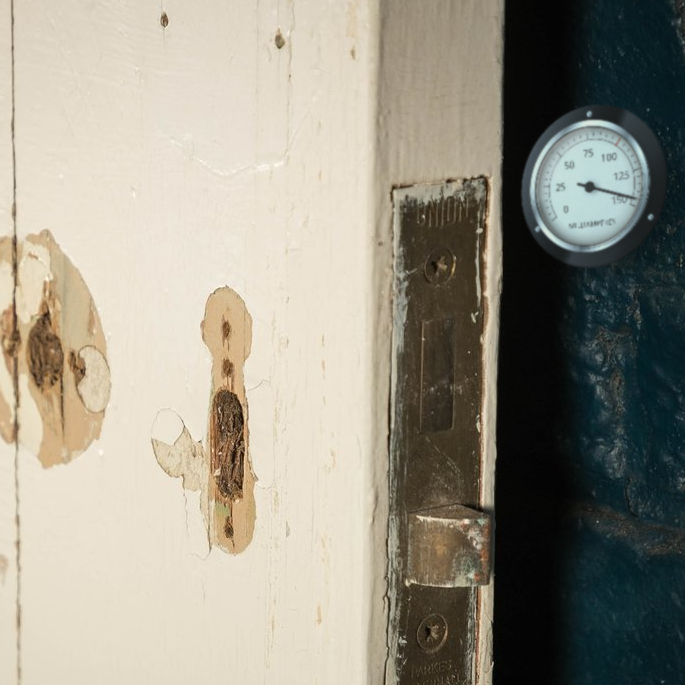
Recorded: 145 (mA)
